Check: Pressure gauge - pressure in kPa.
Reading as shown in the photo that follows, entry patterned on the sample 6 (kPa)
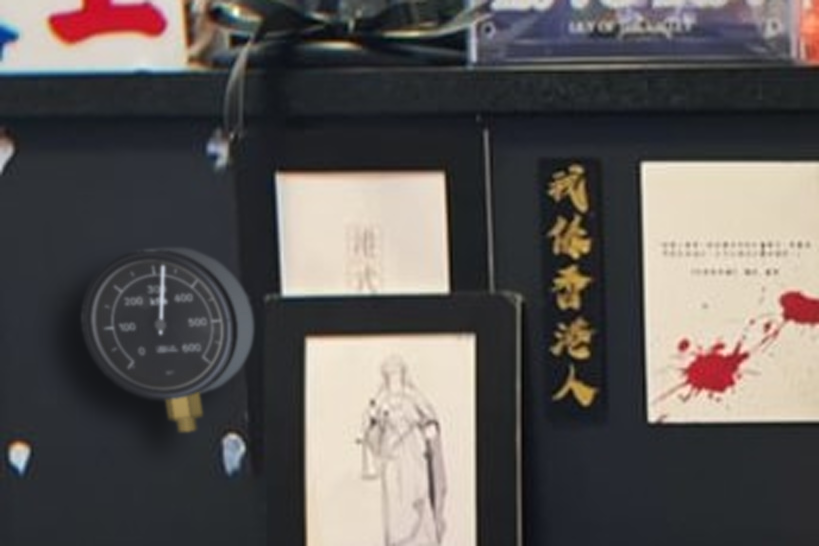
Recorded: 325 (kPa)
